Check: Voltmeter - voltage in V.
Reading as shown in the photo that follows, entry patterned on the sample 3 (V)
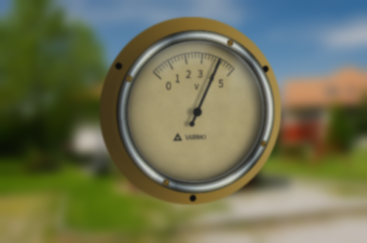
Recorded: 4 (V)
